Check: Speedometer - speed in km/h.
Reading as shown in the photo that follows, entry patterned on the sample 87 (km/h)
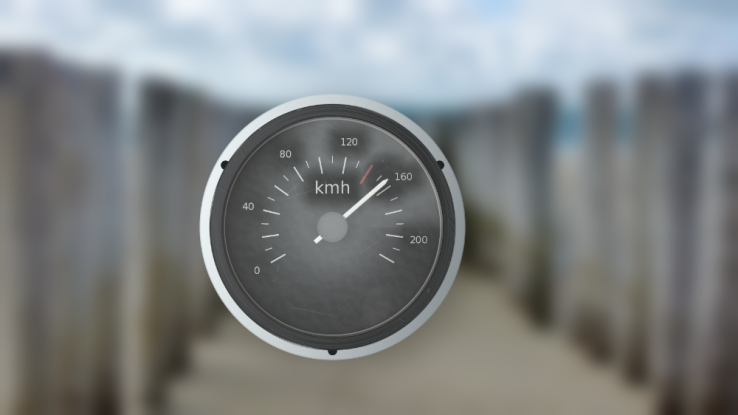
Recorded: 155 (km/h)
